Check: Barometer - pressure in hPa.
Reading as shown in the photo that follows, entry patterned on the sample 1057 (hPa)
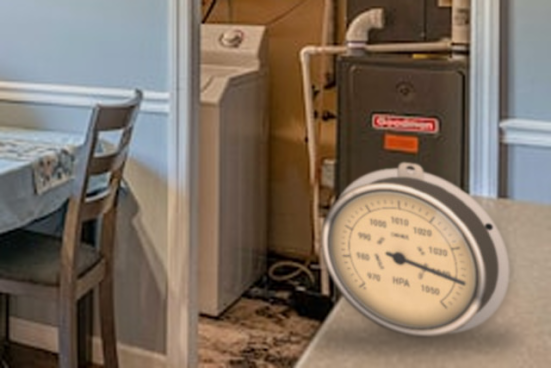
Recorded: 1040 (hPa)
